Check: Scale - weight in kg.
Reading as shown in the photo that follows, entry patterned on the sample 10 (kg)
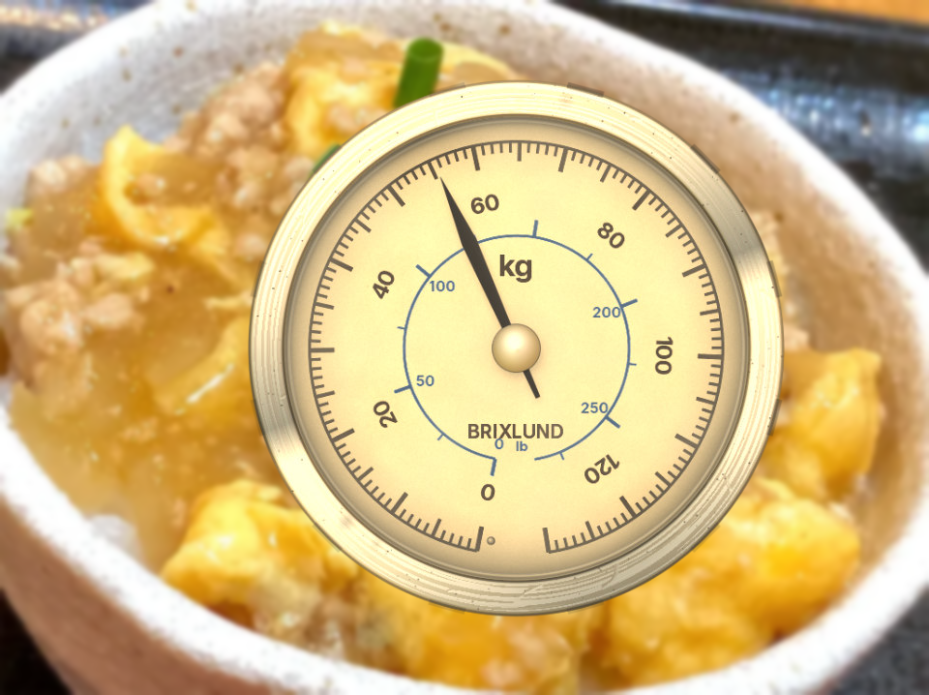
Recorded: 55.5 (kg)
